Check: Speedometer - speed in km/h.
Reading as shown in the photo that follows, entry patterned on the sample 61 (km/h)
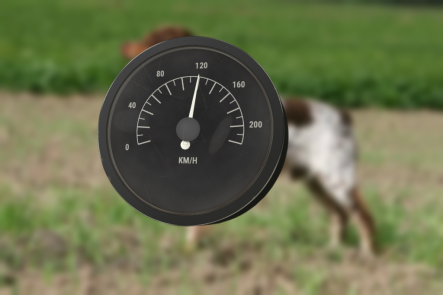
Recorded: 120 (km/h)
